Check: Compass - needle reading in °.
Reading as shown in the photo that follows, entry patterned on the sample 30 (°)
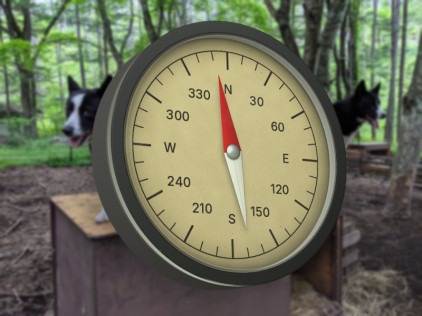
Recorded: 350 (°)
